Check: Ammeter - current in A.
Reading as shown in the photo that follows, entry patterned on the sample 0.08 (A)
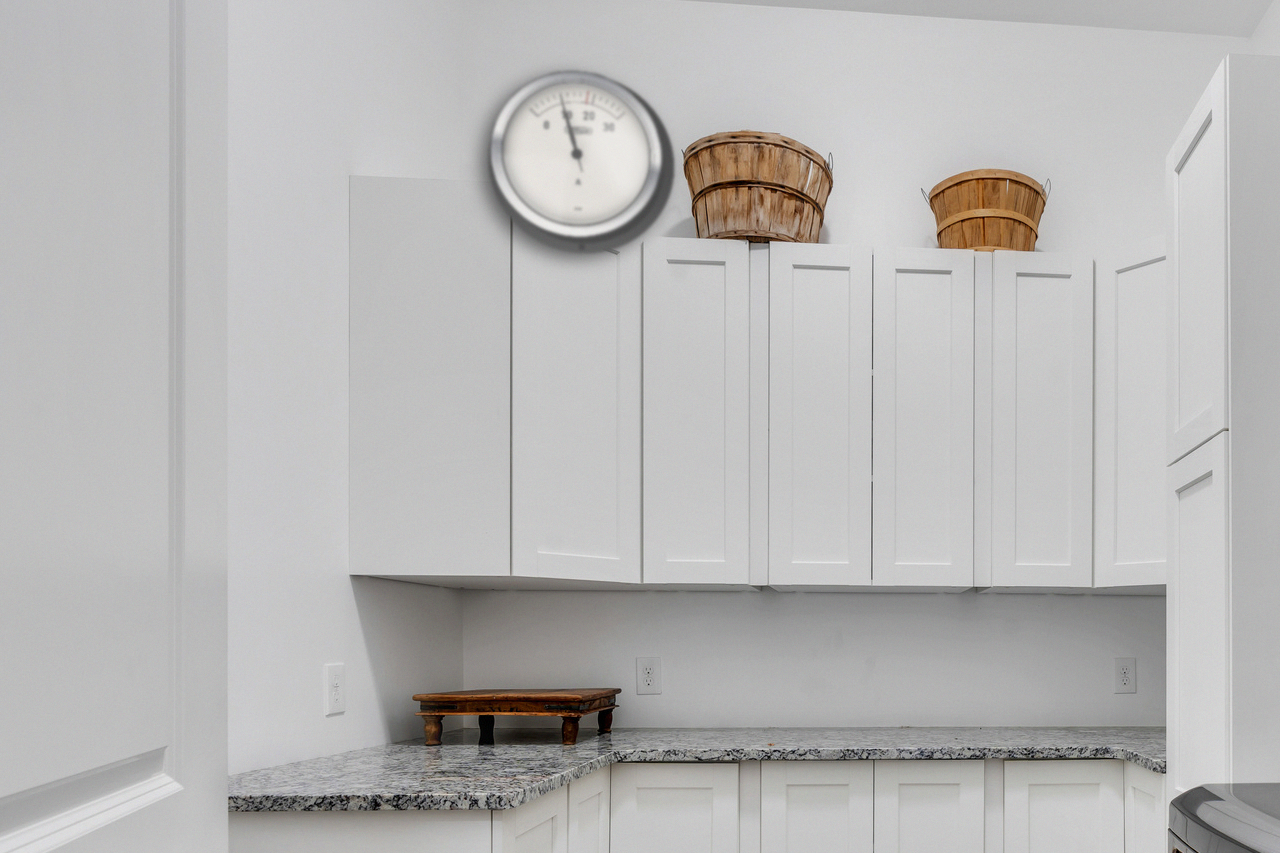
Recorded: 10 (A)
